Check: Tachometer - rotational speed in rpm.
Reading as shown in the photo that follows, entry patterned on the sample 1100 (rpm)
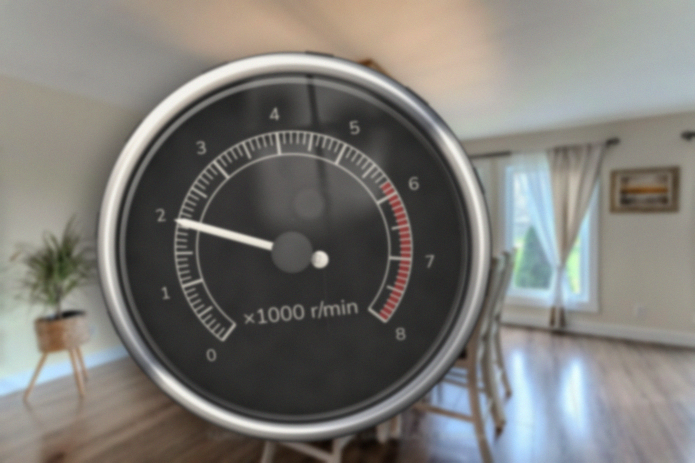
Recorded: 2000 (rpm)
